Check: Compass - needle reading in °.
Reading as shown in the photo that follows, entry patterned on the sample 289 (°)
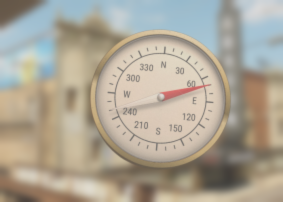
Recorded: 70 (°)
